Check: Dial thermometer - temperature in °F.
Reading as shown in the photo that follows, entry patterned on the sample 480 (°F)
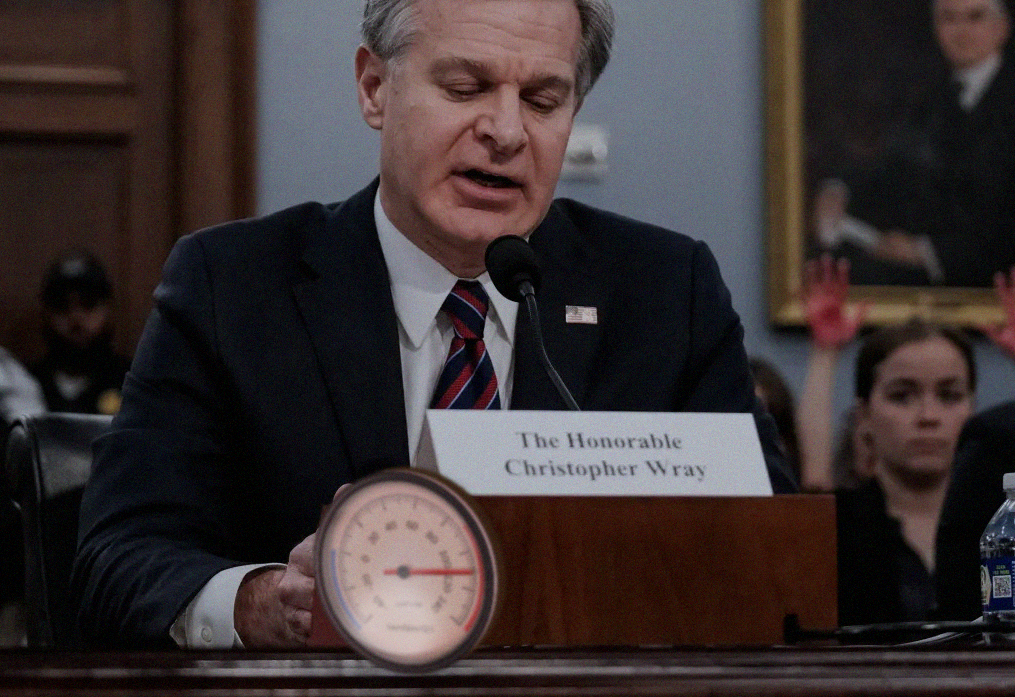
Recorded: 110 (°F)
